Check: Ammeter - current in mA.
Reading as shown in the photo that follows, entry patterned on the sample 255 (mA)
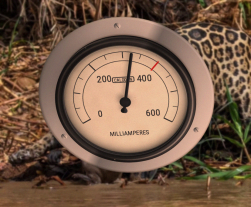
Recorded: 325 (mA)
